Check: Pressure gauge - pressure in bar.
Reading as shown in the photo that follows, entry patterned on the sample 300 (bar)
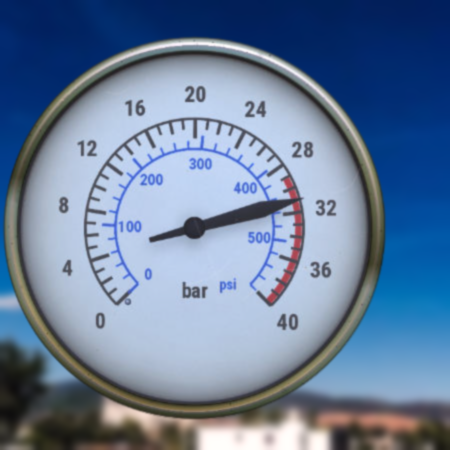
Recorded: 31 (bar)
